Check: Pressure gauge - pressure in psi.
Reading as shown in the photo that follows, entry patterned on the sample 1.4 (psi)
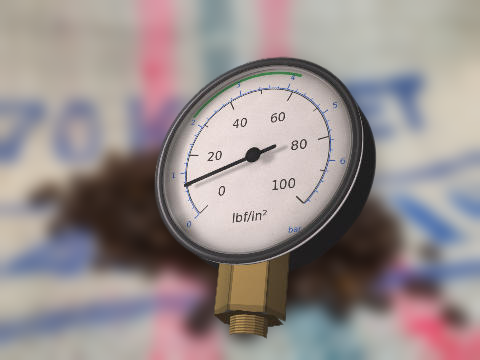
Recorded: 10 (psi)
